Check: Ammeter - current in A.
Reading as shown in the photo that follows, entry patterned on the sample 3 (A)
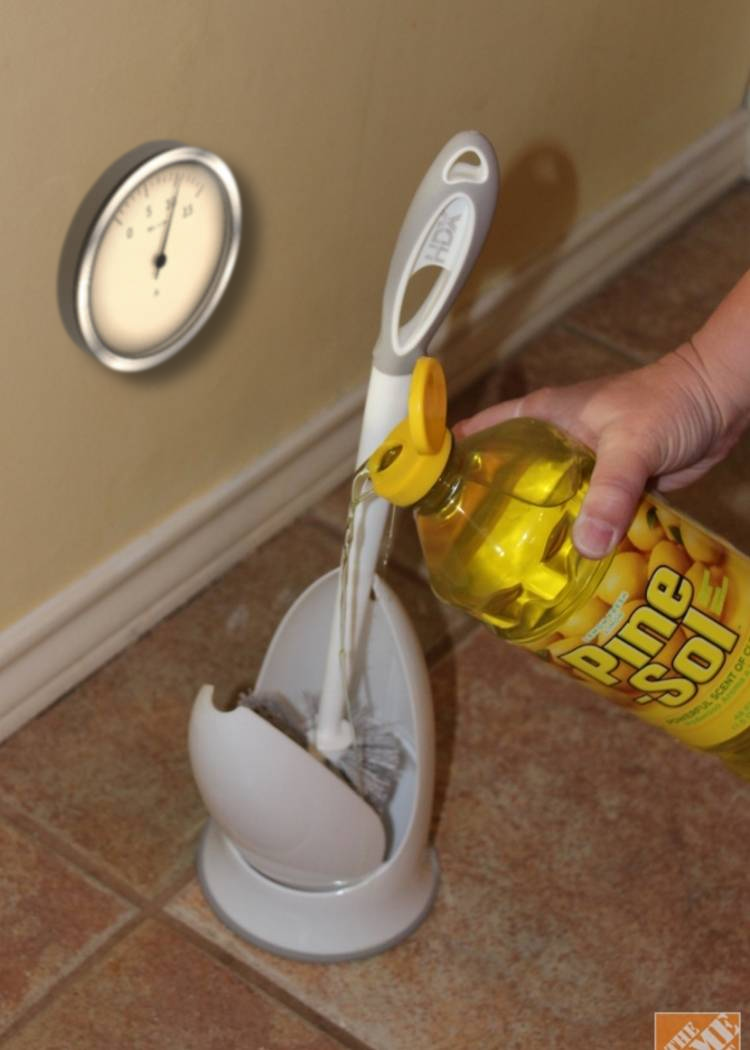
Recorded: 10 (A)
